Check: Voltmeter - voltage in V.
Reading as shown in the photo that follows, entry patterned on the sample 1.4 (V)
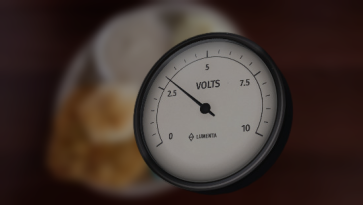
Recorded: 3 (V)
